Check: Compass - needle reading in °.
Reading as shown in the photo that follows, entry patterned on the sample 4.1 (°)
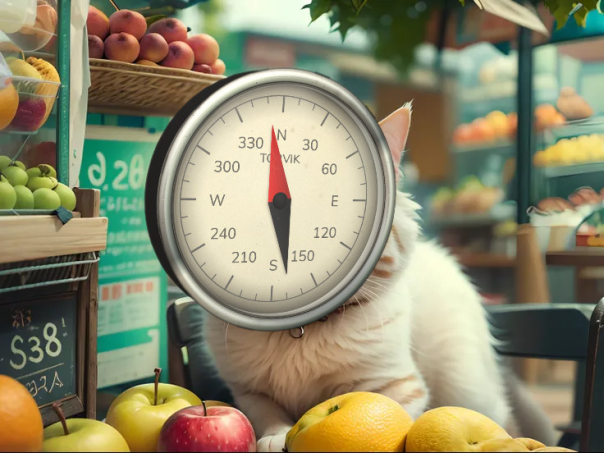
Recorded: 350 (°)
